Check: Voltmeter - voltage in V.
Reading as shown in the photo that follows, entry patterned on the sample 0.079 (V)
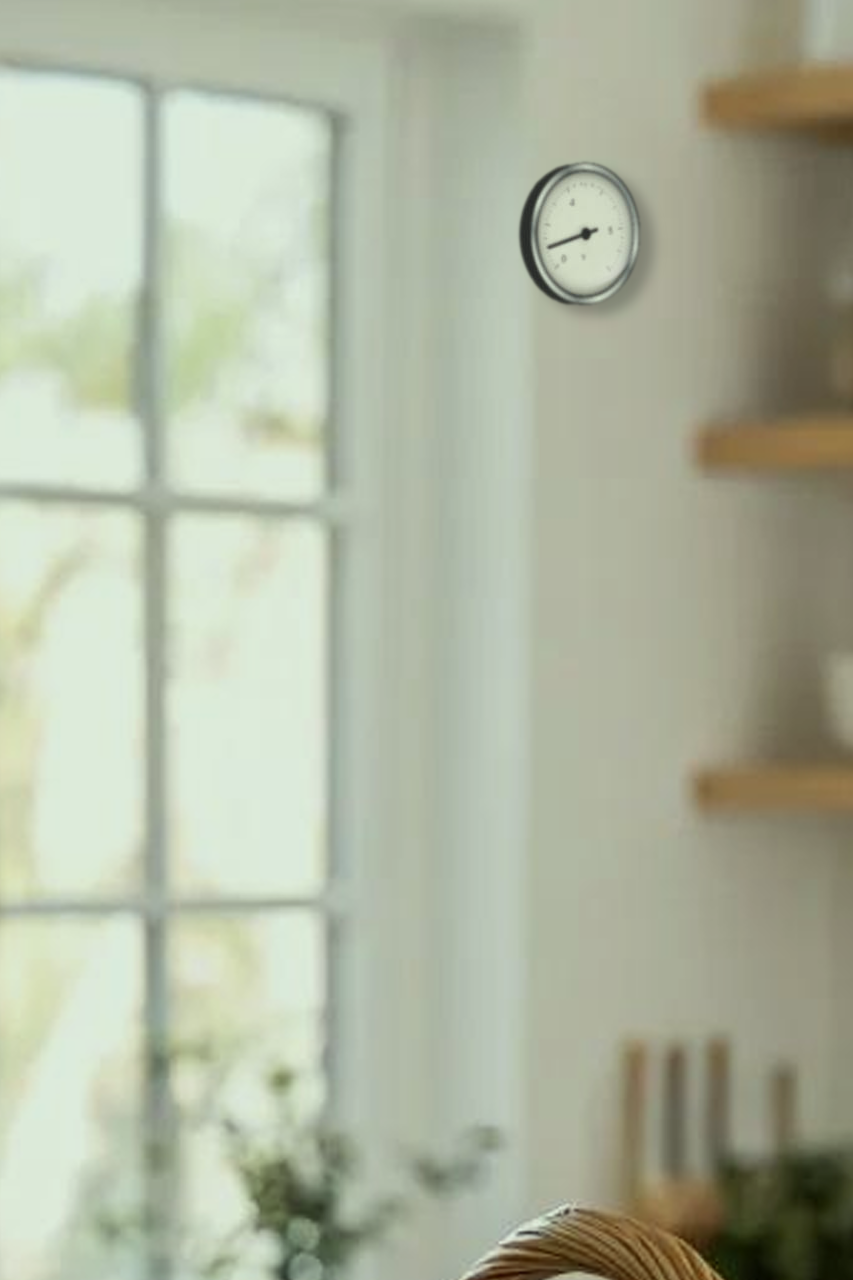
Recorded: 1 (V)
